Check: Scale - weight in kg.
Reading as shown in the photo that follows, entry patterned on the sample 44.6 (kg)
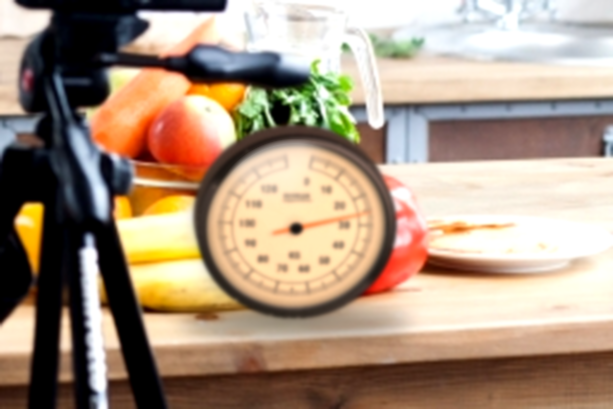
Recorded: 25 (kg)
